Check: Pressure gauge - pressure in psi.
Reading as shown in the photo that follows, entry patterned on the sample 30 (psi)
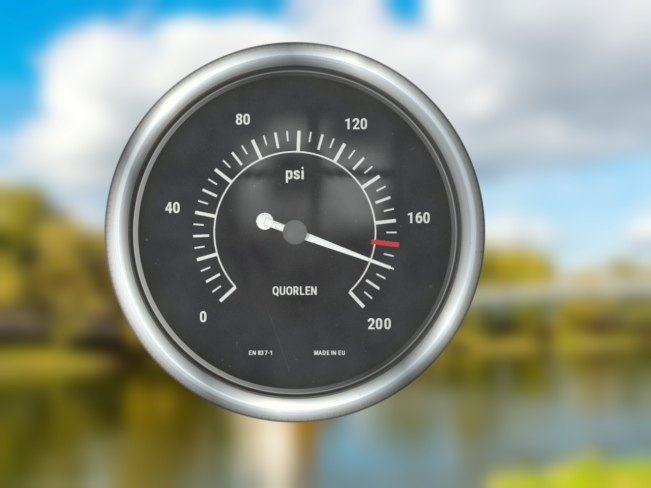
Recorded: 180 (psi)
